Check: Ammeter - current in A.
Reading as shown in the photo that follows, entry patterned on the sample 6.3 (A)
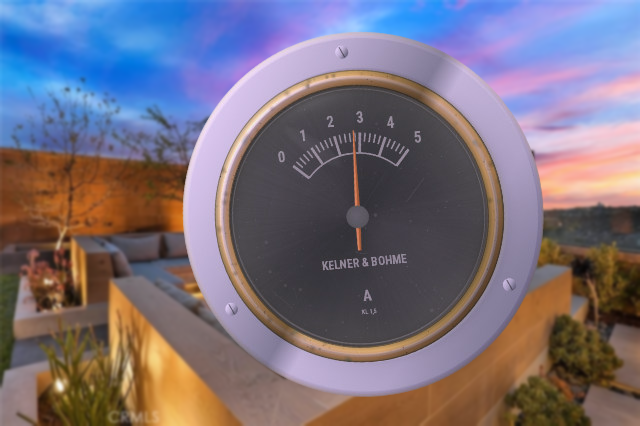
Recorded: 2.8 (A)
